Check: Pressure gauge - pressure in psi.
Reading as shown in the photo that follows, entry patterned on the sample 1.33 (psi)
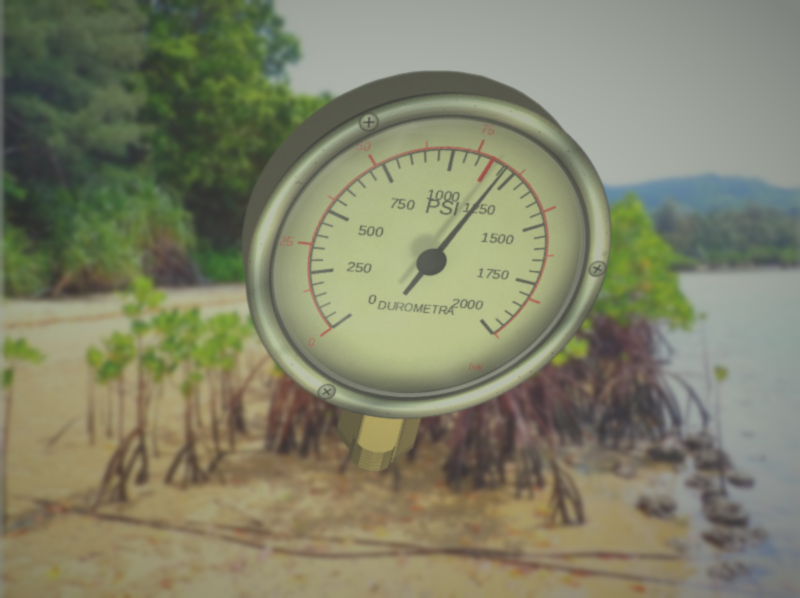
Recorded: 1200 (psi)
